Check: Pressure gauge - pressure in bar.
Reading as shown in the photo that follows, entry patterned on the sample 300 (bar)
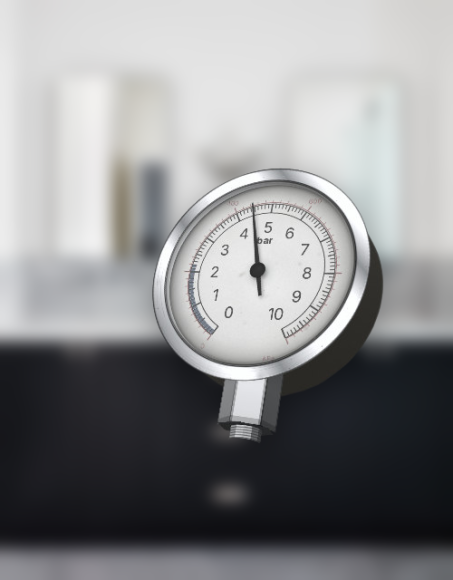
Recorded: 4.5 (bar)
